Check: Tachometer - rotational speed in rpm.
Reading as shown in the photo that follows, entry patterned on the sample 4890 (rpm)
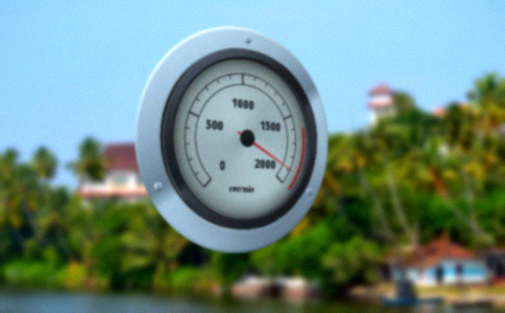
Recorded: 1900 (rpm)
